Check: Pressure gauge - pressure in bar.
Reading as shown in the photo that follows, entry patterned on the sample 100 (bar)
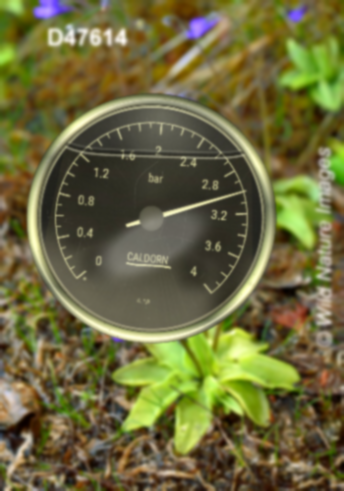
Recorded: 3 (bar)
